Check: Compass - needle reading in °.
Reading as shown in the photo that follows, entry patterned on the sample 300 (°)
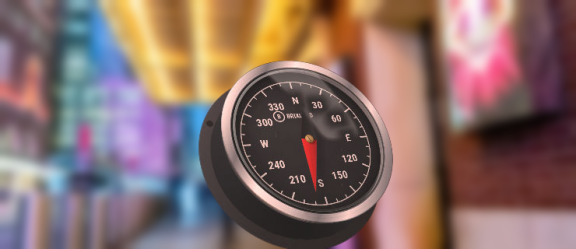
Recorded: 190 (°)
